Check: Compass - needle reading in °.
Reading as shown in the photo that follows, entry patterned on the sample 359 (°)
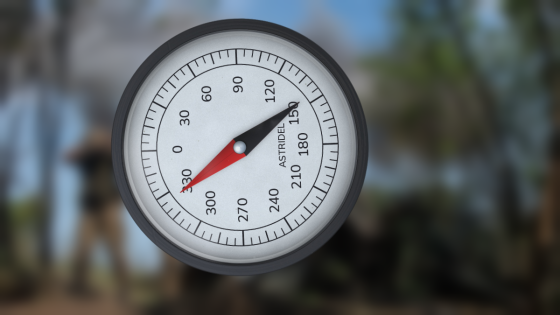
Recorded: 325 (°)
